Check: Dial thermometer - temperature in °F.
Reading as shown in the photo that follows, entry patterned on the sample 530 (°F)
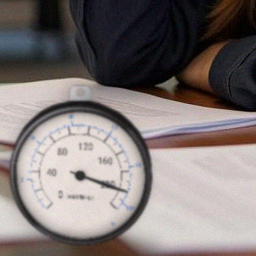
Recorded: 200 (°F)
